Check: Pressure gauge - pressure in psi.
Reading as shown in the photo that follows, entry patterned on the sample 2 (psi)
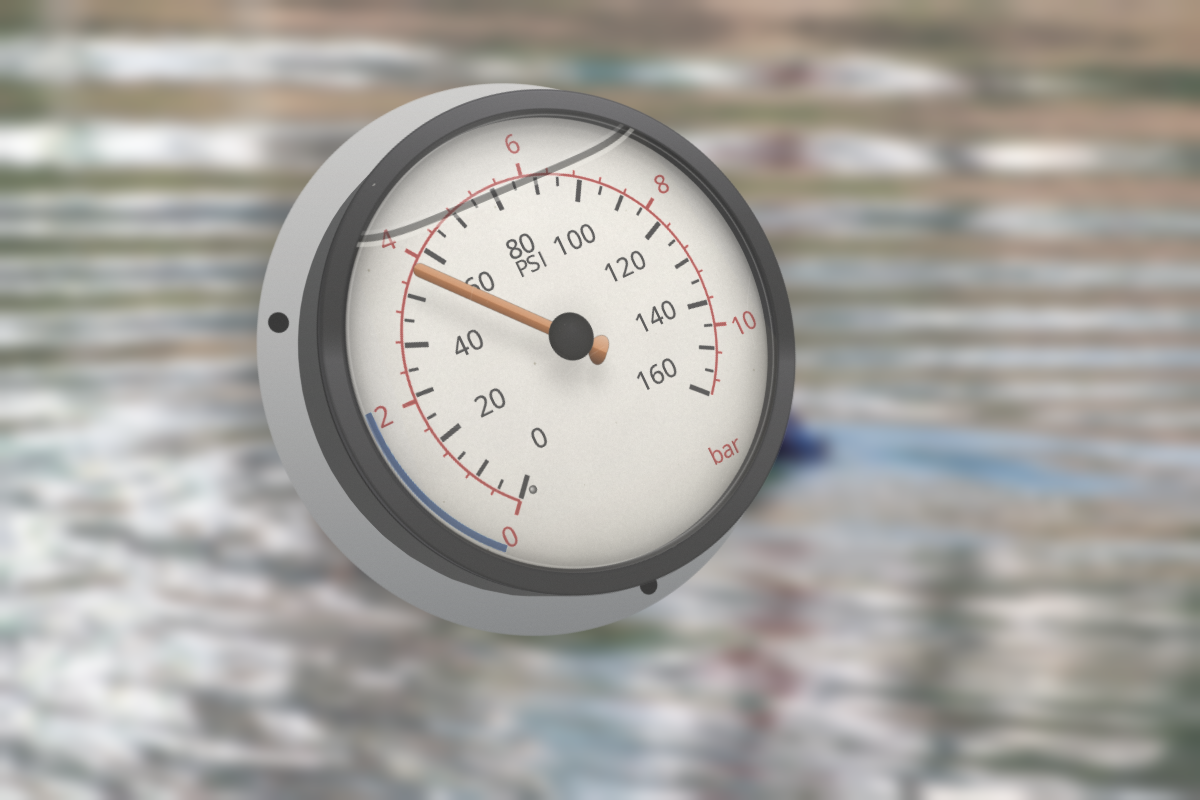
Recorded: 55 (psi)
